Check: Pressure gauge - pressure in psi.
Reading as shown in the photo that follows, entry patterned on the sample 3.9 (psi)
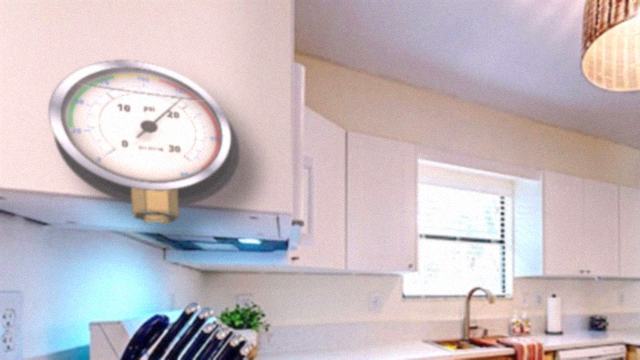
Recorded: 19 (psi)
